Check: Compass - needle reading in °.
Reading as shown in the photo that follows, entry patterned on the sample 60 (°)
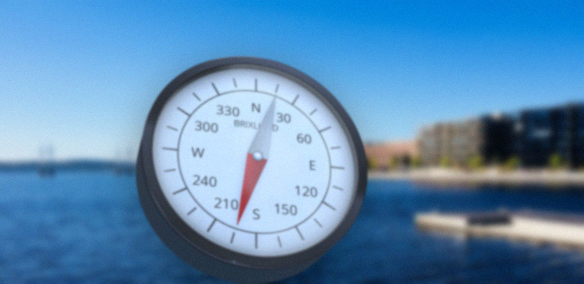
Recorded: 195 (°)
